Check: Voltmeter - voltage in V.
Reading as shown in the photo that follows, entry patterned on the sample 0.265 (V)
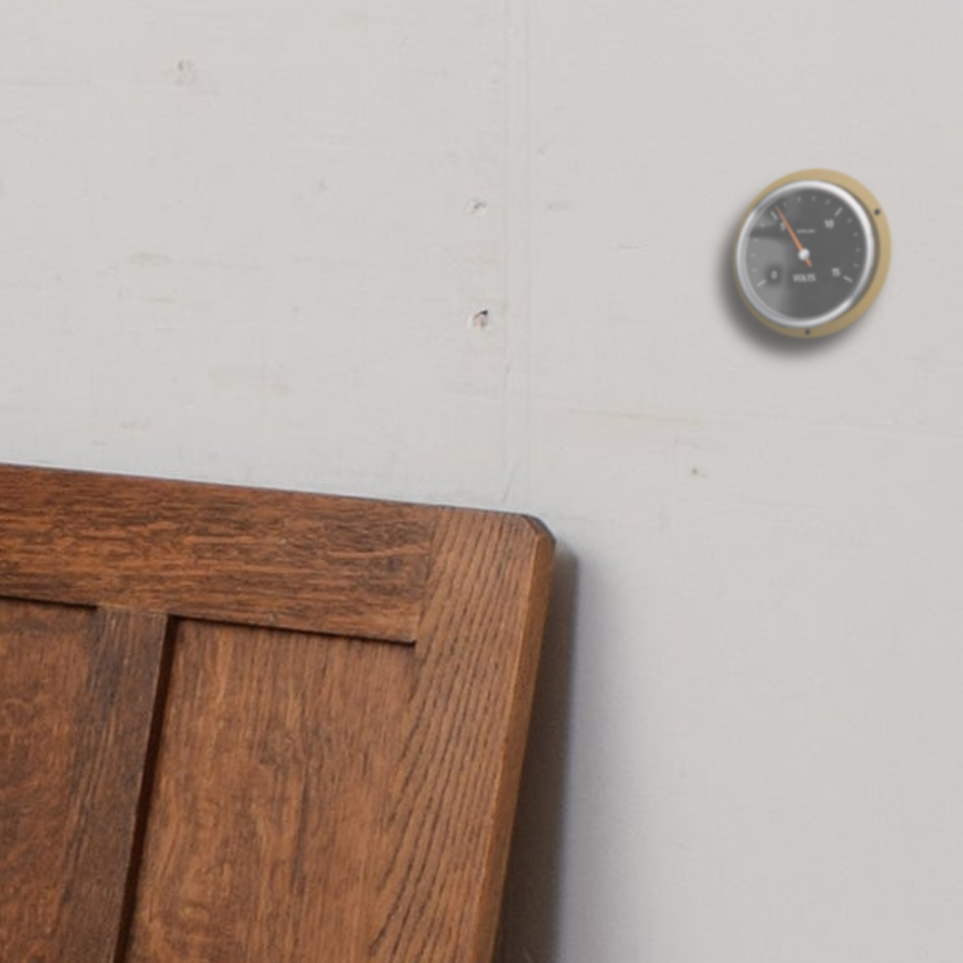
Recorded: 5.5 (V)
